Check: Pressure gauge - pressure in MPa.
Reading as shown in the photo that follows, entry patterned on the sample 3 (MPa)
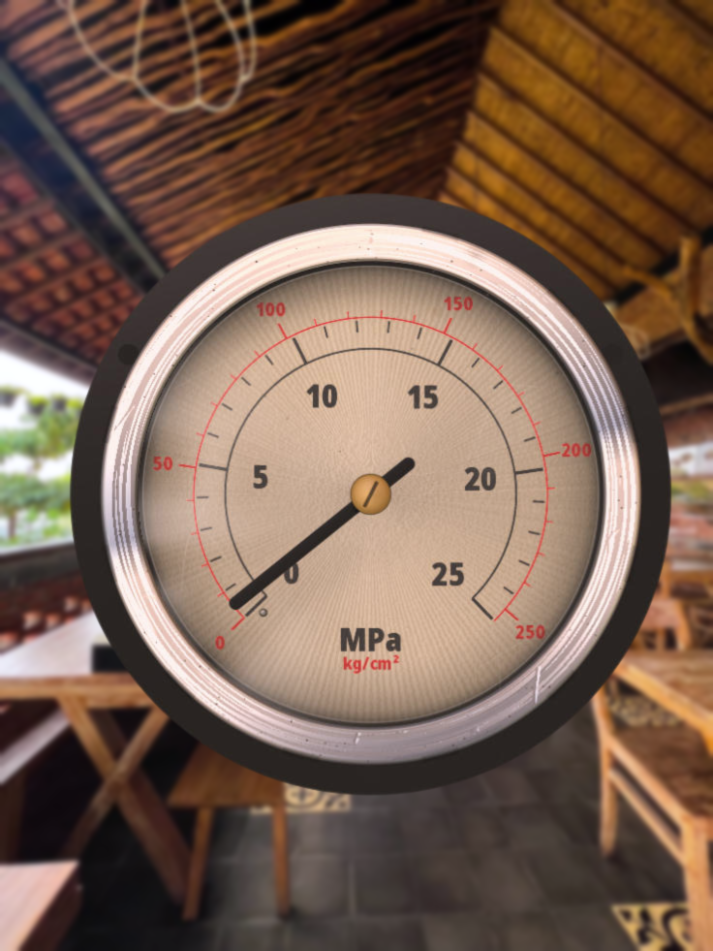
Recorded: 0.5 (MPa)
